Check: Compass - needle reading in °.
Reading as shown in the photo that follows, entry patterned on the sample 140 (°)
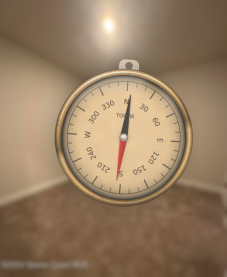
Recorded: 185 (°)
